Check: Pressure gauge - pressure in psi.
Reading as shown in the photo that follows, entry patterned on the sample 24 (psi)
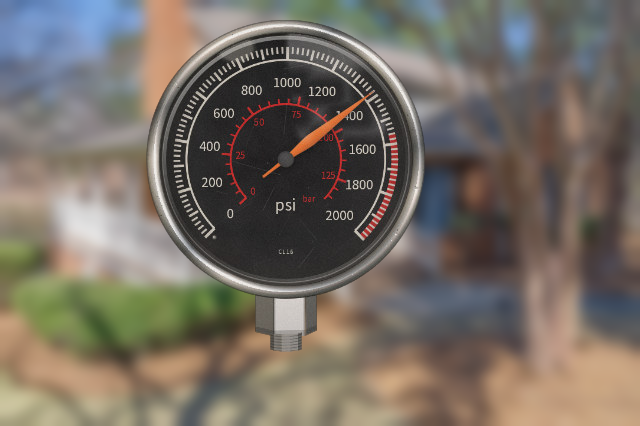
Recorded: 1380 (psi)
